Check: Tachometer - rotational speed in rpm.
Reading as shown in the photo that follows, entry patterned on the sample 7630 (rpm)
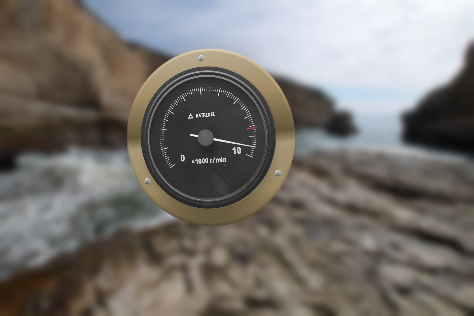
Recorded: 9500 (rpm)
